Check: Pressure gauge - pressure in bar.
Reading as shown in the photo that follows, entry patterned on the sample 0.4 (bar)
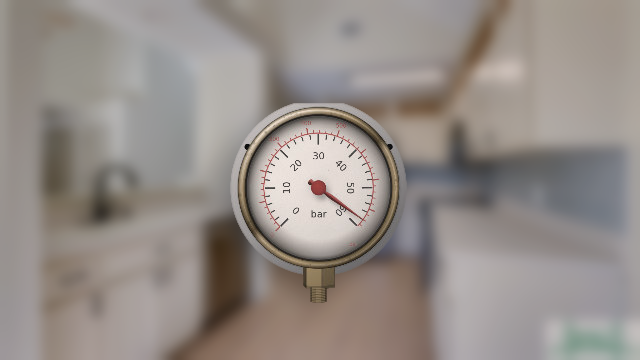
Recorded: 58 (bar)
